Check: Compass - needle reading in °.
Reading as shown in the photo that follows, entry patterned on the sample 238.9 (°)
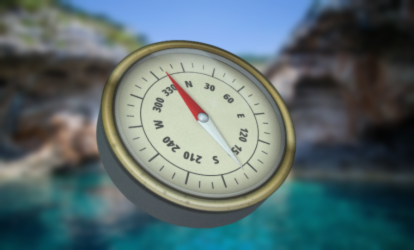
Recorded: 340 (°)
